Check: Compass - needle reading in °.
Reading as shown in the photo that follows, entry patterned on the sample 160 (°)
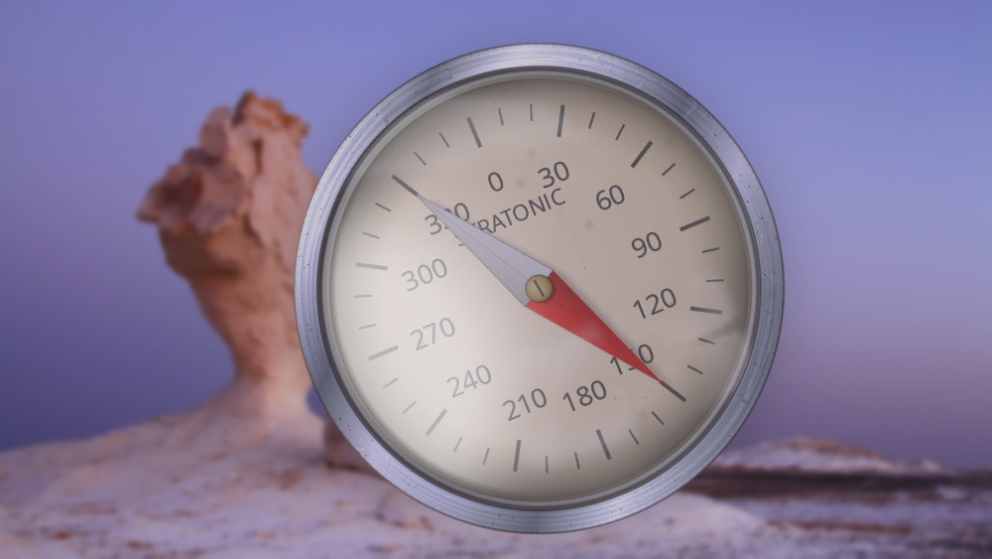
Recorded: 150 (°)
